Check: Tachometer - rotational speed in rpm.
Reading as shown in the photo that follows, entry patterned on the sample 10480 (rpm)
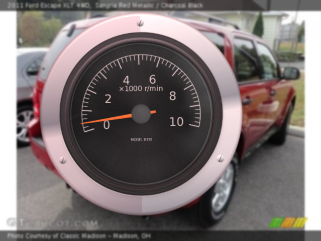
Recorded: 400 (rpm)
